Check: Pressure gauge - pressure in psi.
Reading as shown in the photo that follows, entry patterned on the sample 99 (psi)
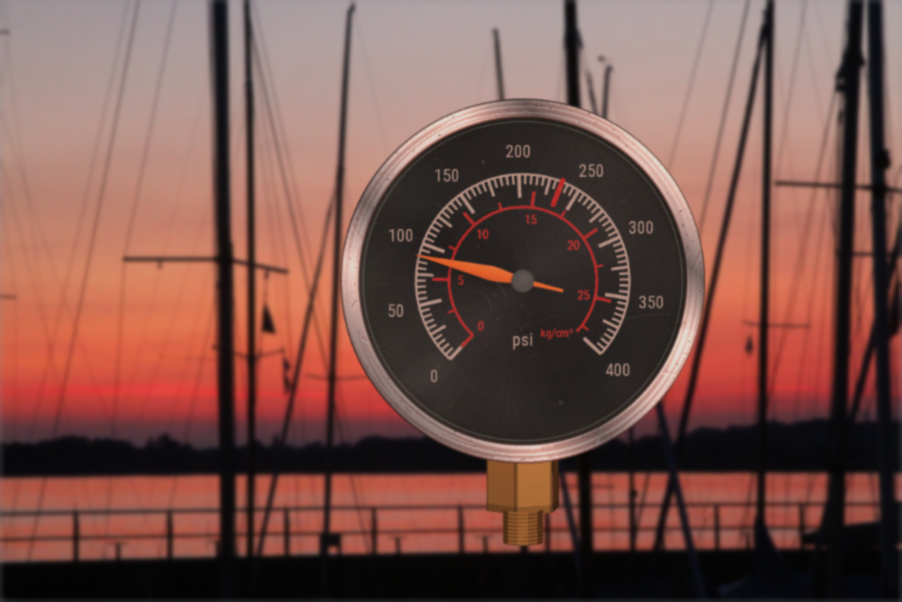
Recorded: 90 (psi)
